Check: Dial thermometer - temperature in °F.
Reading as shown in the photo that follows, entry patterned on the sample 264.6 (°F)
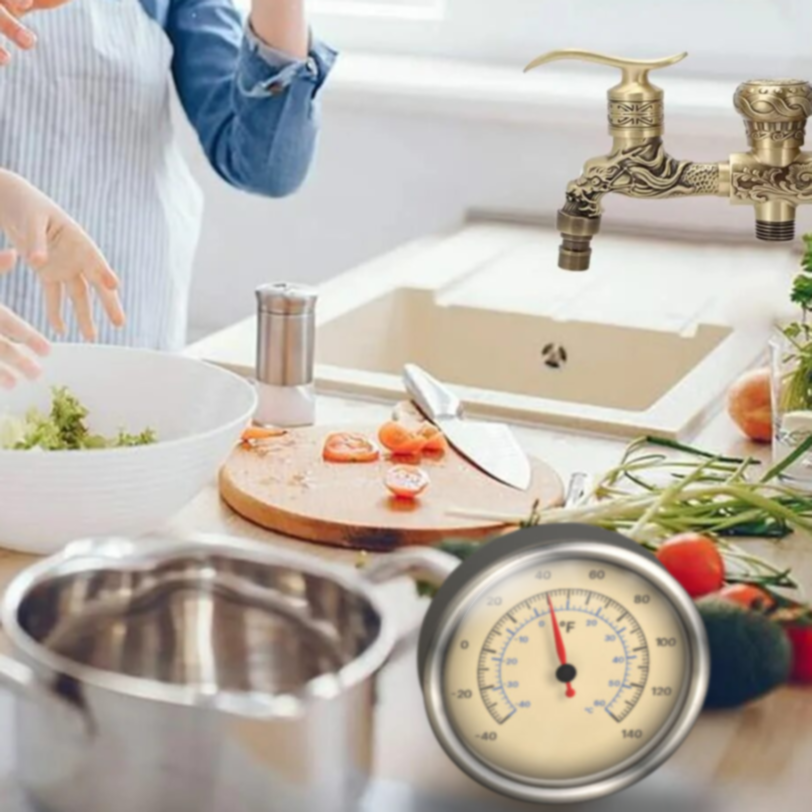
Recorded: 40 (°F)
